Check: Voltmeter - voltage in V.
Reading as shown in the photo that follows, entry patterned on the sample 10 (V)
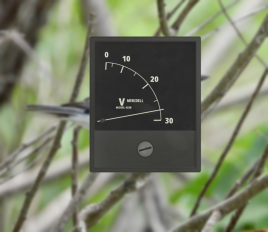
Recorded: 27.5 (V)
